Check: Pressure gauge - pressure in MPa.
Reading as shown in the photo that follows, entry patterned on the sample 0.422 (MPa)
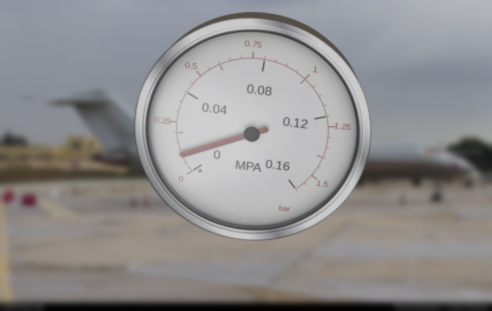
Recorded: 0.01 (MPa)
